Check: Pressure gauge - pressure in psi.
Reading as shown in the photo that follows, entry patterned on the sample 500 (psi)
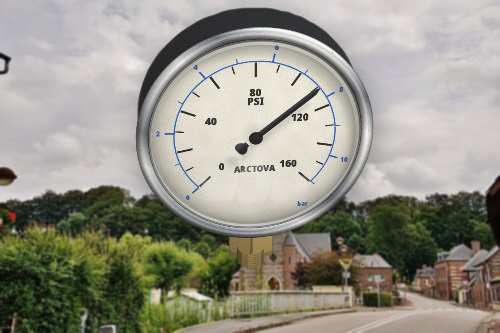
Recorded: 110 (psi)
